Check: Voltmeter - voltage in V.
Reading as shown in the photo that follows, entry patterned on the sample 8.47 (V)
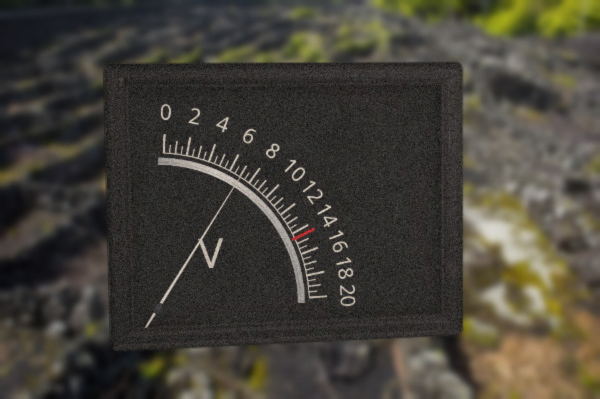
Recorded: 7 (V)
